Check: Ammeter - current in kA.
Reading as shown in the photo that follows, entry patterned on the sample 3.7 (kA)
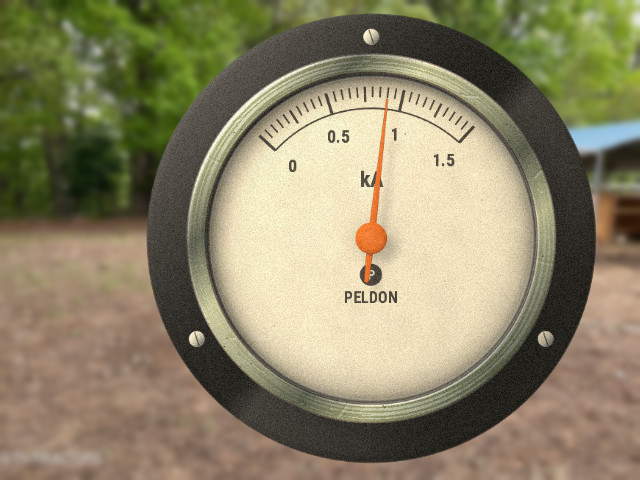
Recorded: 0.9 (kA)
